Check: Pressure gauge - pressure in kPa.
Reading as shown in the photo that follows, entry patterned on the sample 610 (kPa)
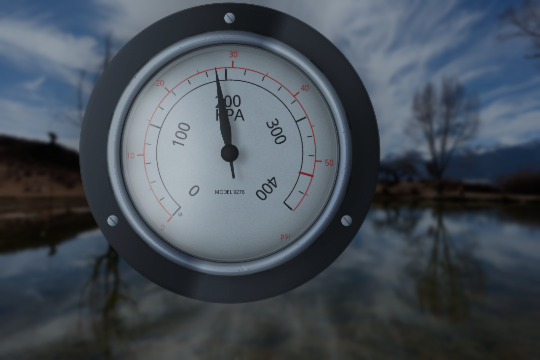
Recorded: 190 (kPa)
